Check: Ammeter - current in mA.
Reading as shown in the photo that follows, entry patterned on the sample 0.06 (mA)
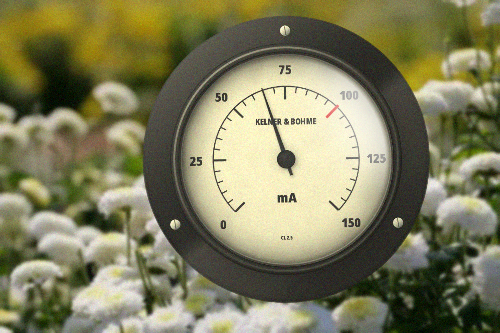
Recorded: 65 (mA)
